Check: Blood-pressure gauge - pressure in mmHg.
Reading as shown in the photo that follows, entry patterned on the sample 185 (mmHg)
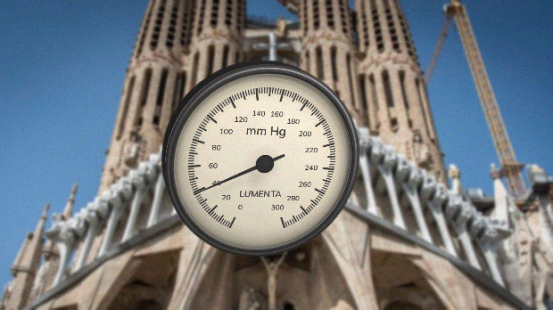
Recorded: 40 (mmHg)
